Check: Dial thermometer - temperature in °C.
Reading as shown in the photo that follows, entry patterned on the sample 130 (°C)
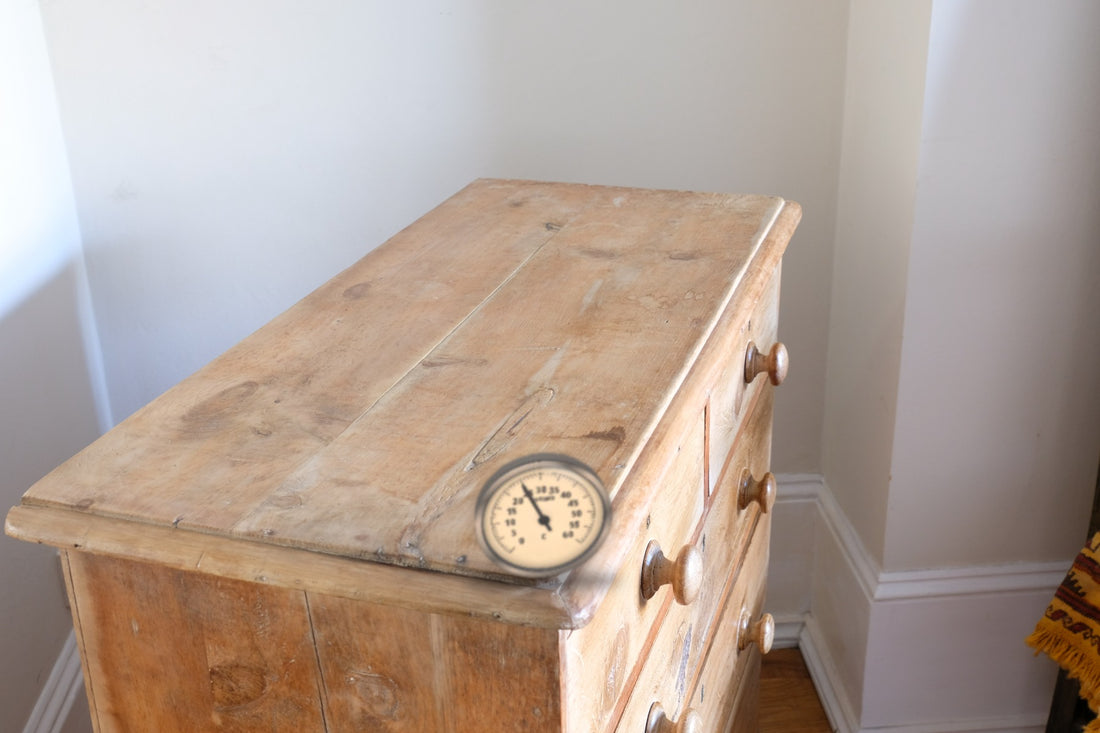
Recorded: 25 (°C)
